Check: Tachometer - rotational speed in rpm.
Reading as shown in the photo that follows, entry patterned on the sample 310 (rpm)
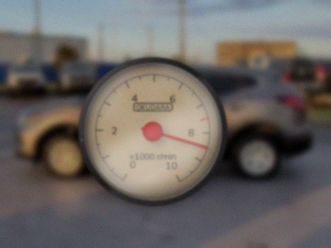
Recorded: 8500 (rpm)
